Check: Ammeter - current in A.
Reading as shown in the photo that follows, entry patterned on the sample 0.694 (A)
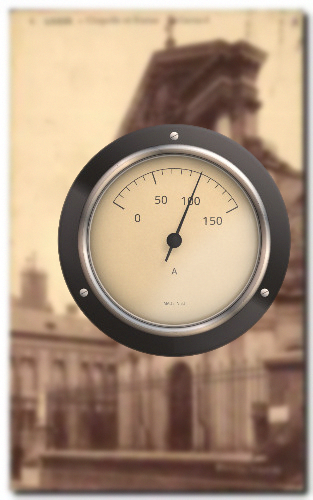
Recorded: 100 (A)
